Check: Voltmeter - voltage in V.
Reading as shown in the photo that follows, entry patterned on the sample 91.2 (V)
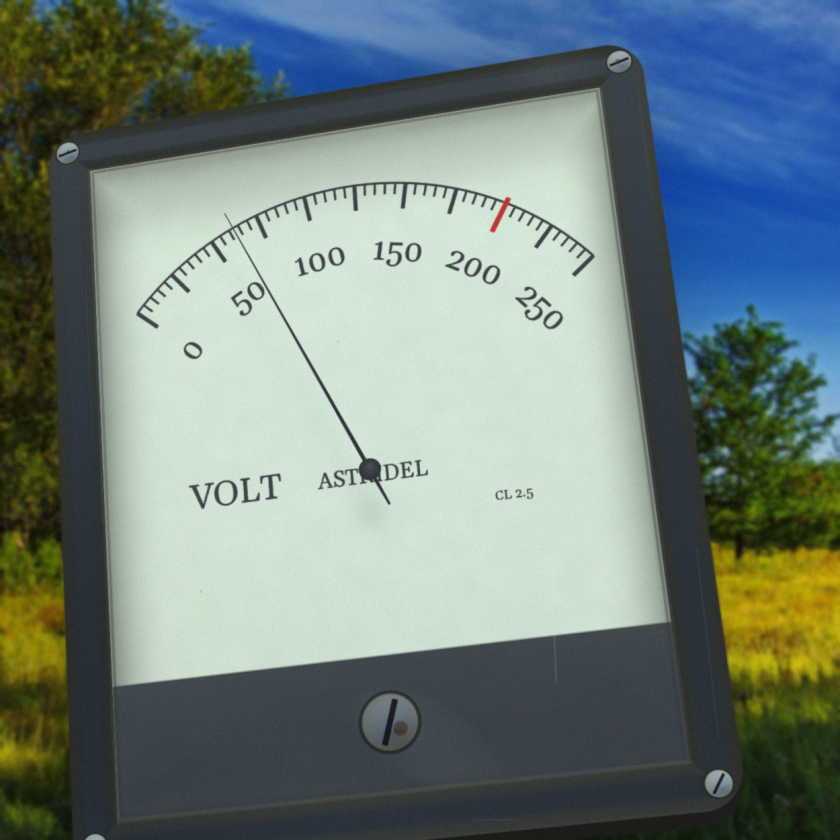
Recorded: 62.5 (V)
